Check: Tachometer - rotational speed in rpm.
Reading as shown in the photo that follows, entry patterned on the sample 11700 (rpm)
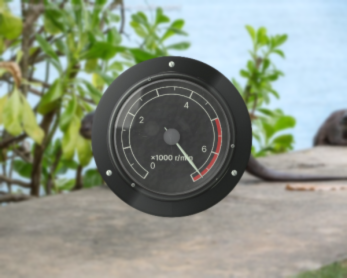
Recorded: 6750 (rpm)
